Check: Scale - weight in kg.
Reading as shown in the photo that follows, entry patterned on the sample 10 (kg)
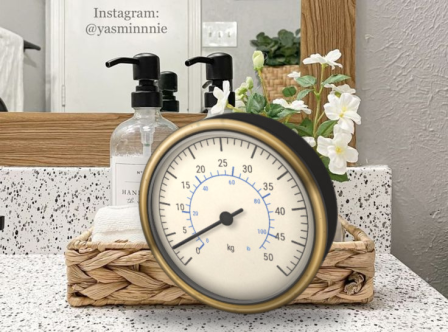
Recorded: 3 (kg)
